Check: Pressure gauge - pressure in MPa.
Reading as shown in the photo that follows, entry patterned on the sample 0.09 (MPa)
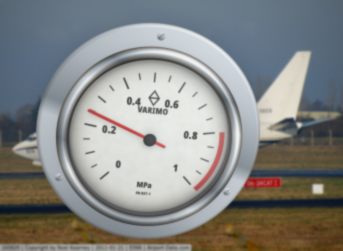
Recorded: 0.25 (MPa)
